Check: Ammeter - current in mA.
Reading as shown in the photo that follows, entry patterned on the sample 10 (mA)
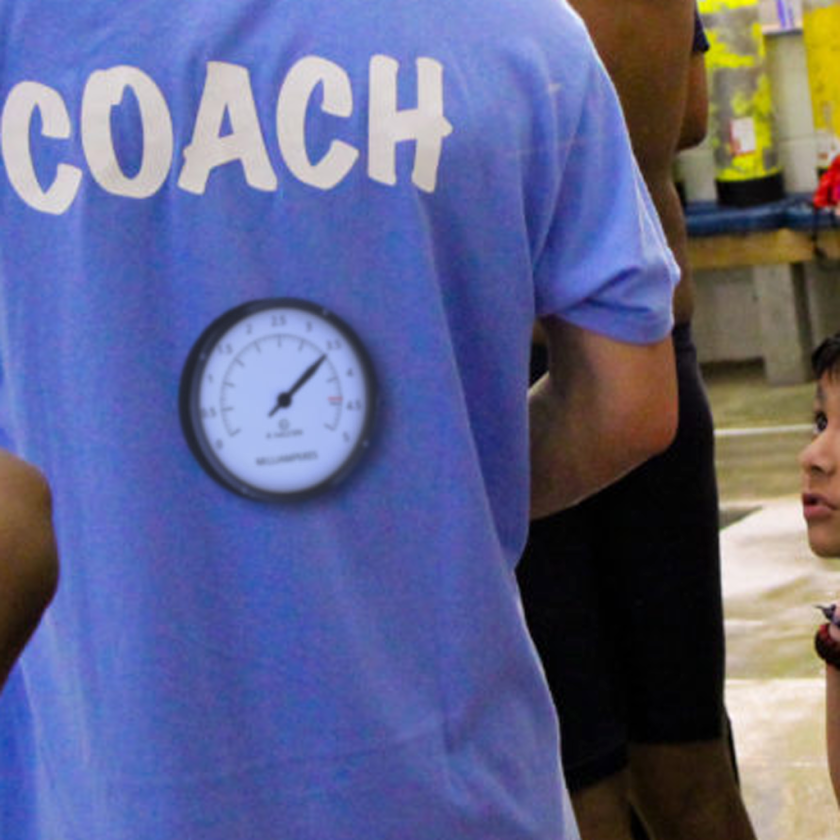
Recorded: 3.5 (mA)
